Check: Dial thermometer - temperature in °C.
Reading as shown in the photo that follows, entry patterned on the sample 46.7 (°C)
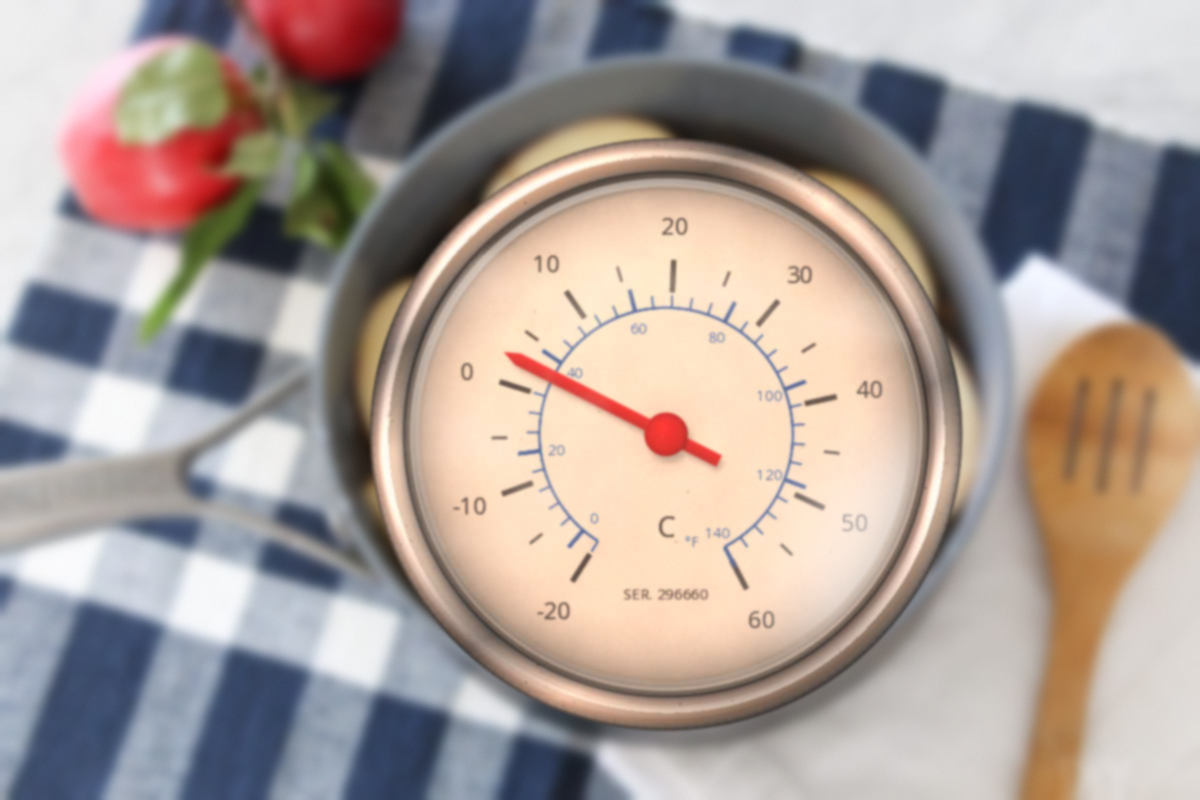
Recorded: 2.5 (°C)
